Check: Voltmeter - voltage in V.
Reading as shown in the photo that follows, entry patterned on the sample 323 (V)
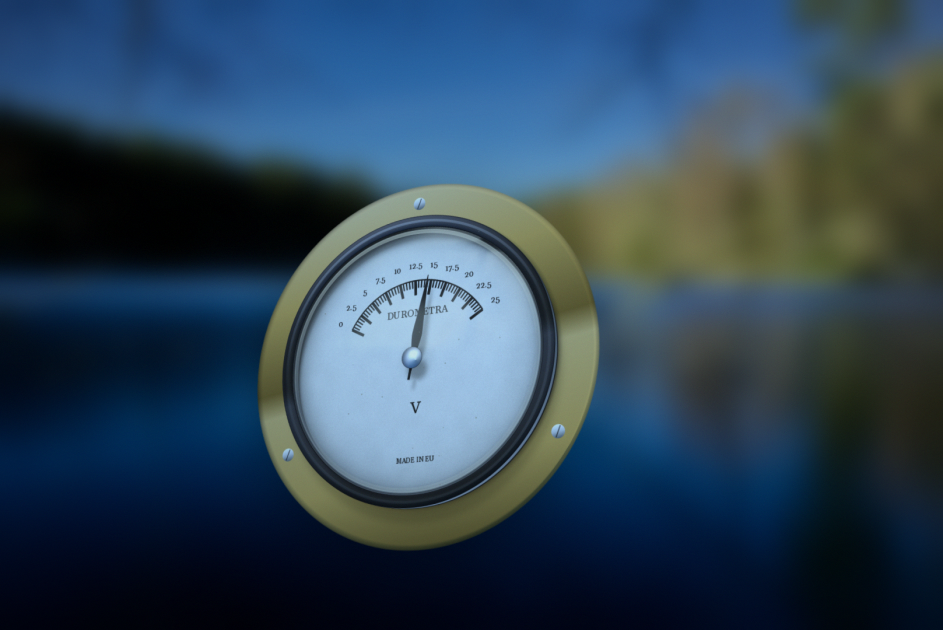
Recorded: 15 (V)
